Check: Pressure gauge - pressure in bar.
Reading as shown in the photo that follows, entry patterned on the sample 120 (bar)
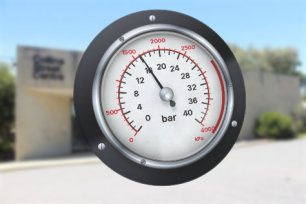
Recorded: 16 (bar)
